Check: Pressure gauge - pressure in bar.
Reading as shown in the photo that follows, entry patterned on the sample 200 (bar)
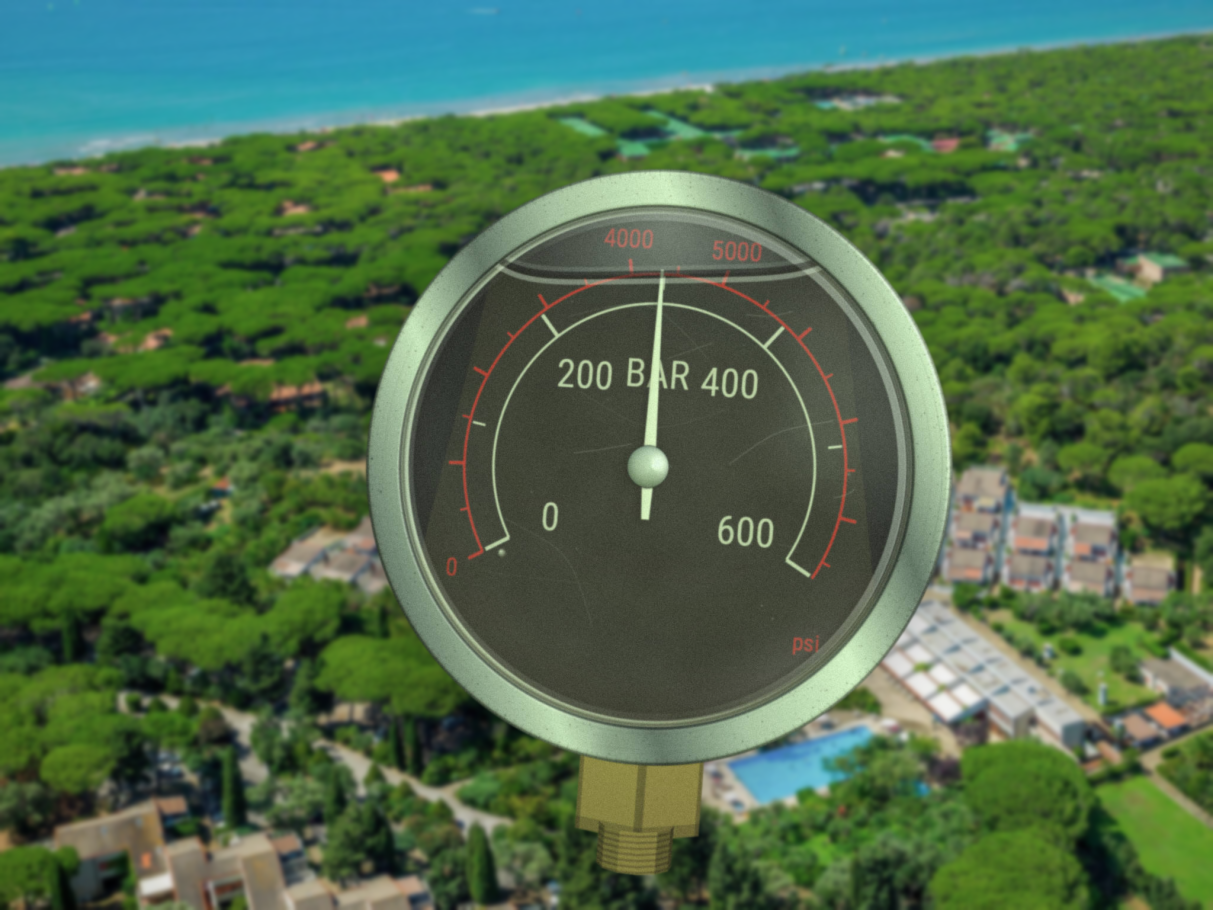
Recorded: 300 (bar)
